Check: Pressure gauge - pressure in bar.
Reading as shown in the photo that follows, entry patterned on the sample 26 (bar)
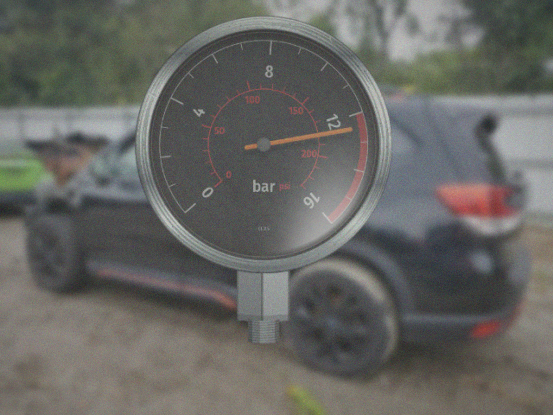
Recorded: 12.5 (bar)
